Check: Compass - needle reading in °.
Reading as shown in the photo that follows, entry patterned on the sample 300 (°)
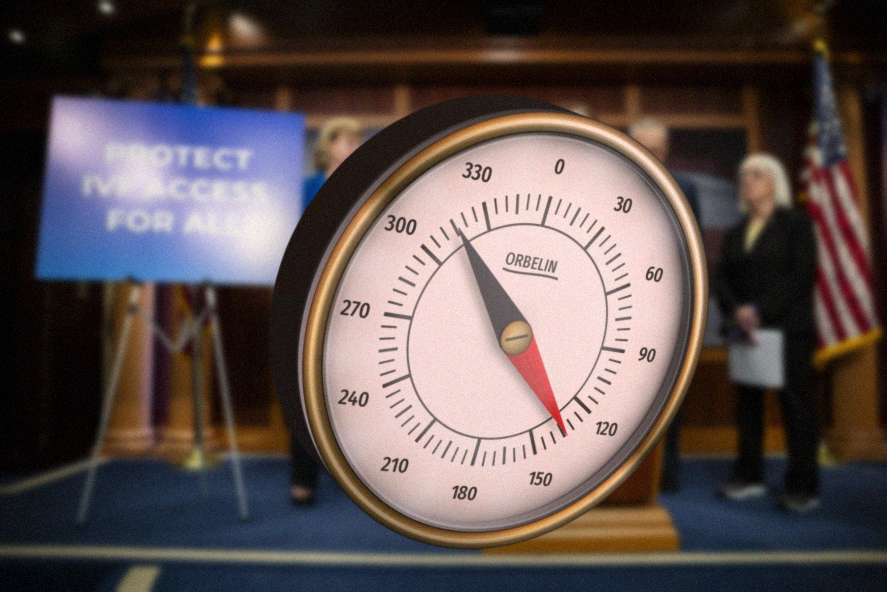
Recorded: 135 (°)
